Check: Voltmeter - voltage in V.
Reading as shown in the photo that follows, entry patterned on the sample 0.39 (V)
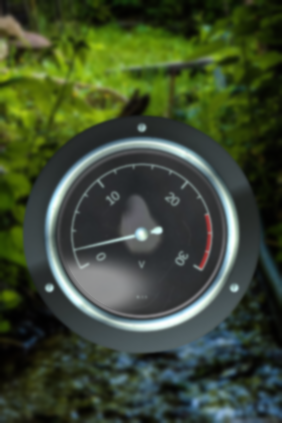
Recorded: 2 (V)
